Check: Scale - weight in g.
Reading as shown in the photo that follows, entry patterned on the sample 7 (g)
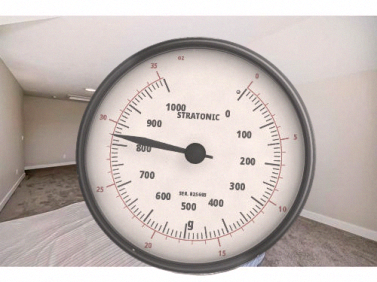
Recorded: 820 (g)
